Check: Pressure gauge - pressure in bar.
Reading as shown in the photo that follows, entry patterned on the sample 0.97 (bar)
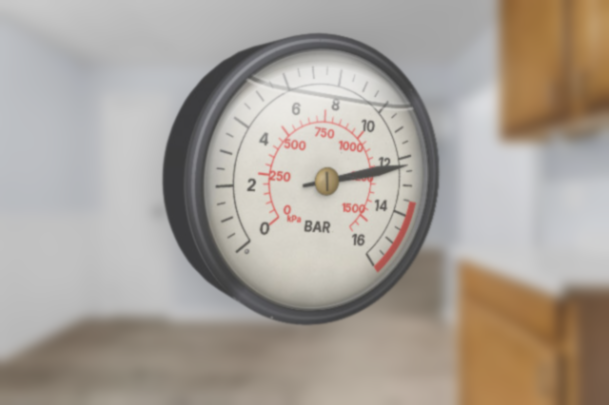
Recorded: 12.25 (bar)
